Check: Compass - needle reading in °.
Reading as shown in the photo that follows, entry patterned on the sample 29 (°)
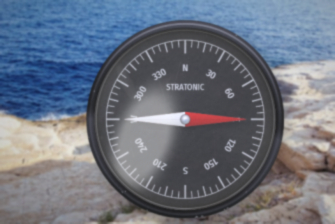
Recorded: 90 (°)
